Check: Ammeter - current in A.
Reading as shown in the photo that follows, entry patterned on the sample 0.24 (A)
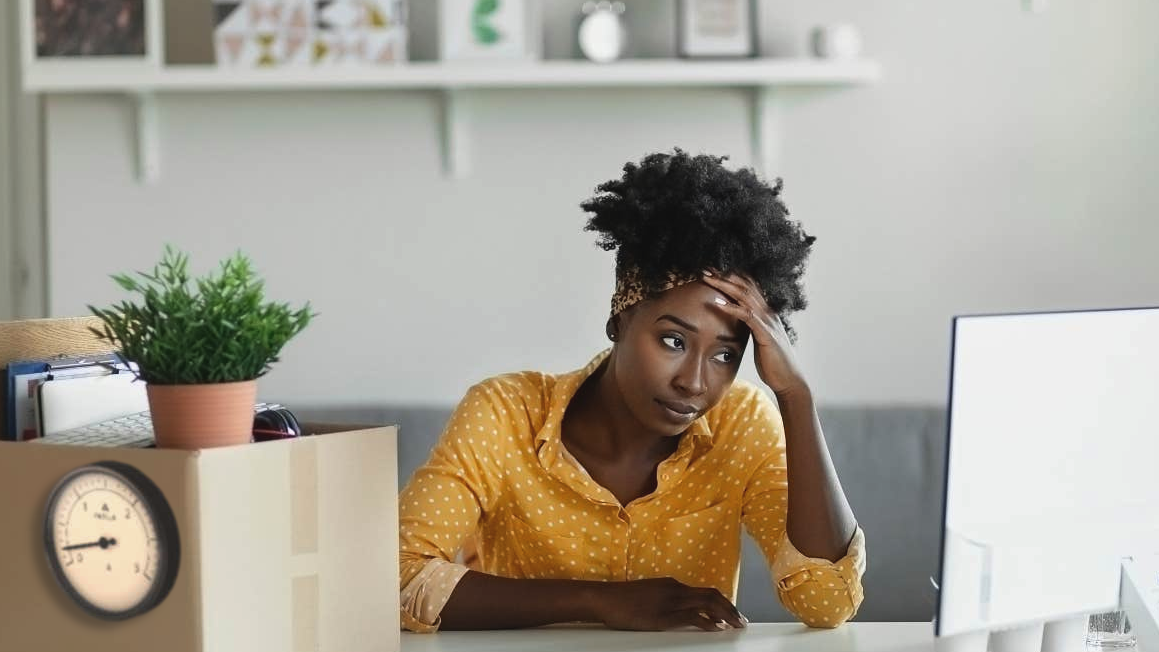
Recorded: 0.2 (A)
